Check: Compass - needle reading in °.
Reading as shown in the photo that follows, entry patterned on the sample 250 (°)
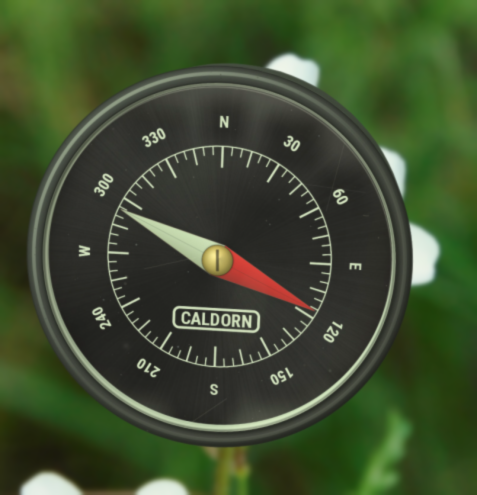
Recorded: 115 (°)
